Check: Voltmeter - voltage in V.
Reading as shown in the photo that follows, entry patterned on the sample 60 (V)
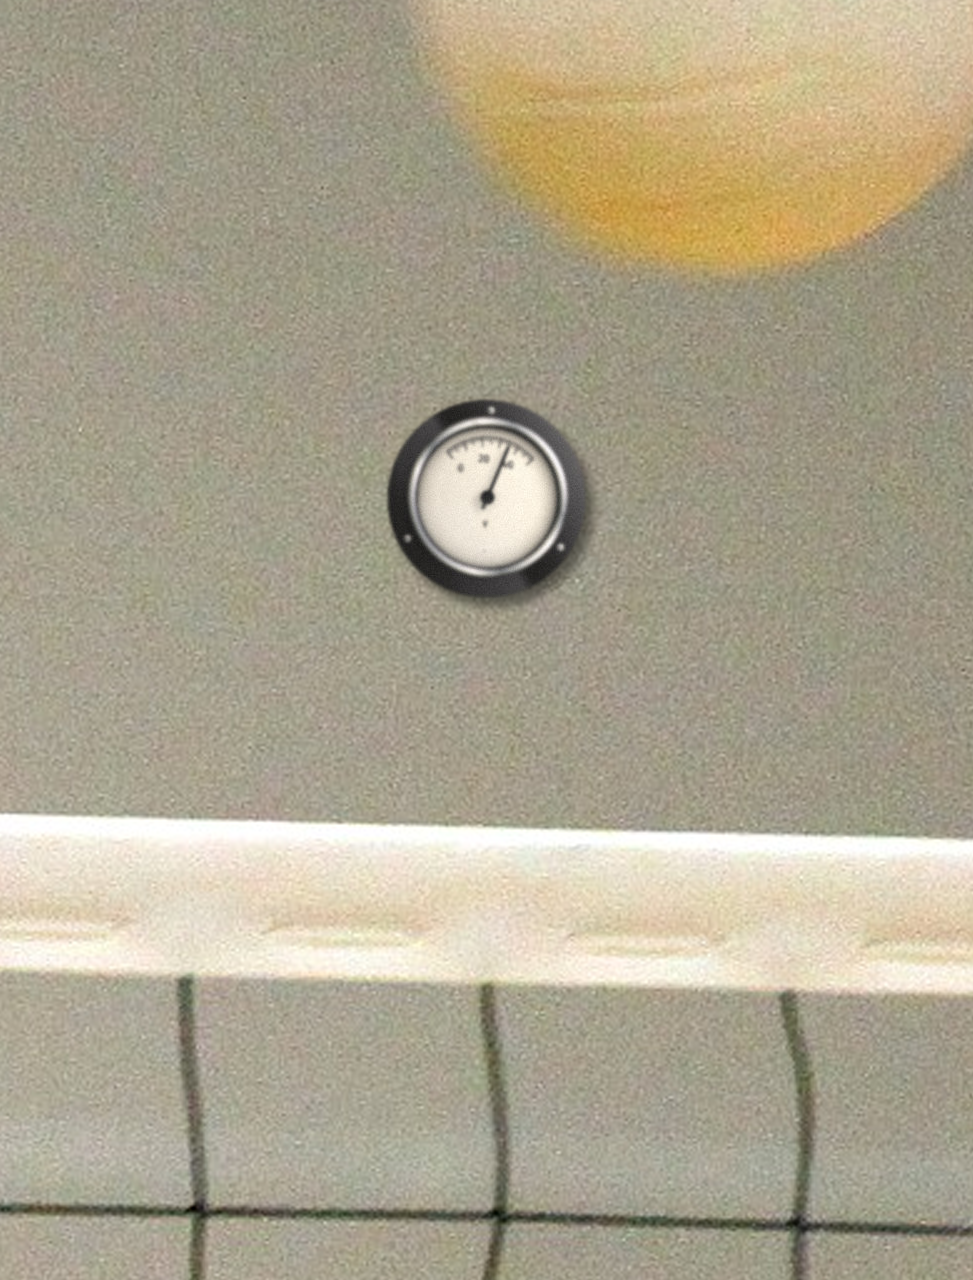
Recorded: 35 (V)
